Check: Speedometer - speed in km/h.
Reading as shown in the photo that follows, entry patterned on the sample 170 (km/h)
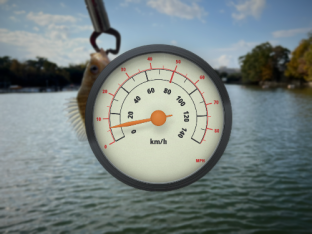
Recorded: 10 (km/h)
